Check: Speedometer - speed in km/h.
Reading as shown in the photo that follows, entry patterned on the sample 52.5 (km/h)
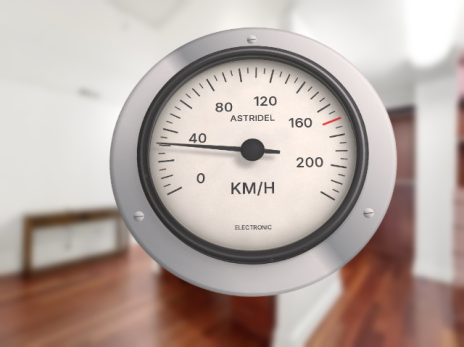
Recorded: 30 (km/h)
